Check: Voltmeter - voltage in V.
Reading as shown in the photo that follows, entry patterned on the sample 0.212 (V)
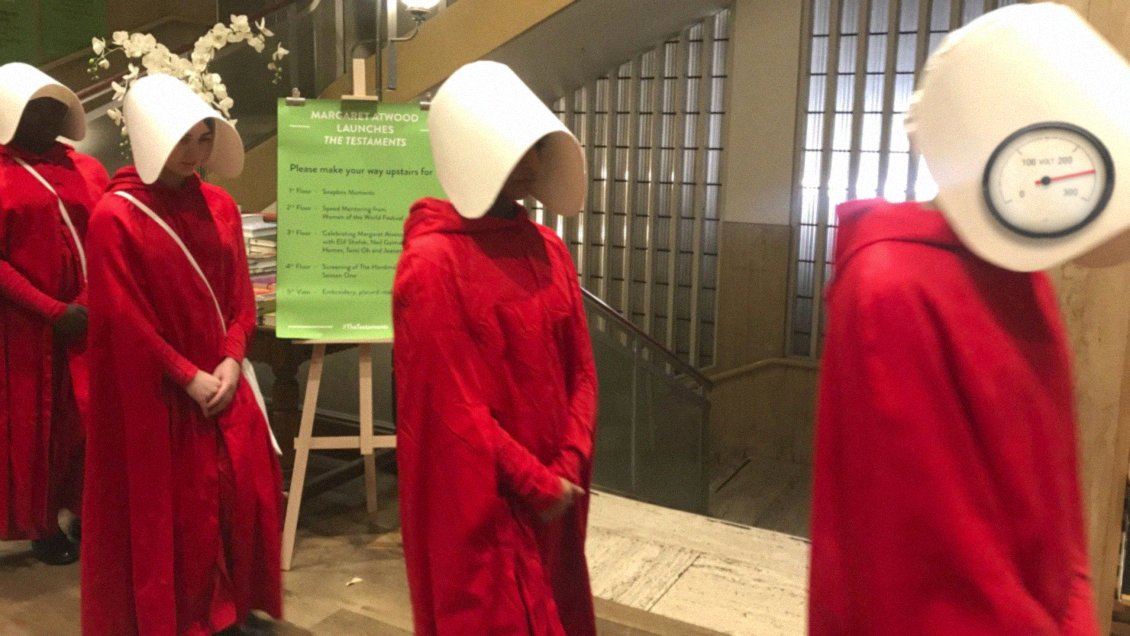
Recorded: 250 (V)
